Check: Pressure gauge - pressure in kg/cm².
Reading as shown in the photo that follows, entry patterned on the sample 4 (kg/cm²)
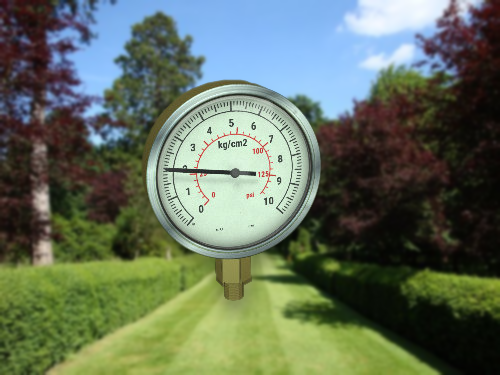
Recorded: 2 (kg/cm²)
